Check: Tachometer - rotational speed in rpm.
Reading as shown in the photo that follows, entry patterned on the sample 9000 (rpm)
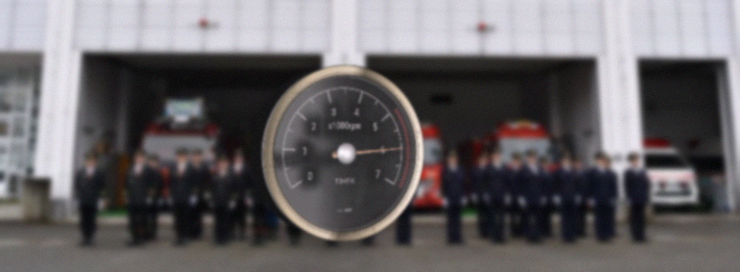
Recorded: 6000 (rpm)
